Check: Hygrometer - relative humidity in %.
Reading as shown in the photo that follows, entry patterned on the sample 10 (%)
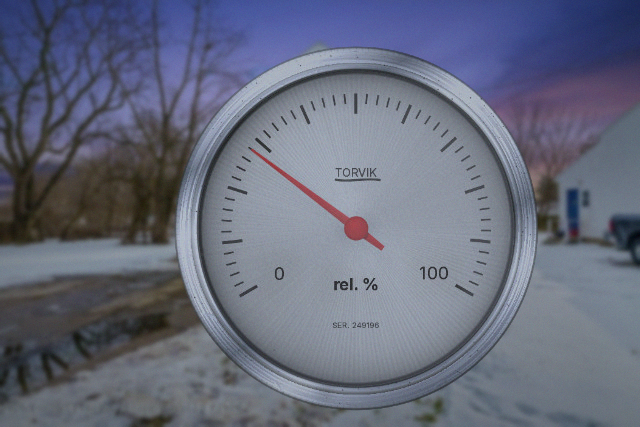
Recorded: 28 (%)
